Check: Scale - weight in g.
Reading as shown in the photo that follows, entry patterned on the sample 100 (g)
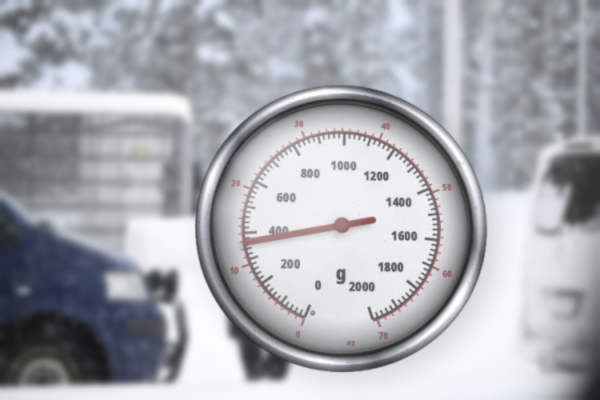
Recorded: 360 (g)
